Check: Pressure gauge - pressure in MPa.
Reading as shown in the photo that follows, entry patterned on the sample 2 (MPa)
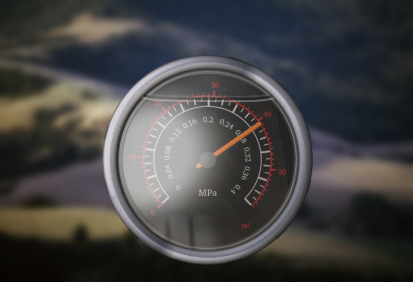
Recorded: 0.28 (MPa)
